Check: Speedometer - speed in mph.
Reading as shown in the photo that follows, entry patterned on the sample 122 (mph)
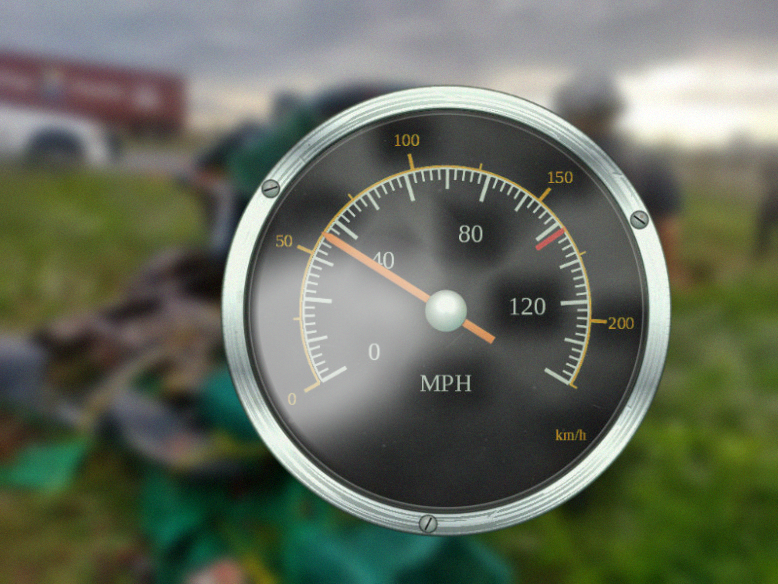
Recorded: 36 (mph)
